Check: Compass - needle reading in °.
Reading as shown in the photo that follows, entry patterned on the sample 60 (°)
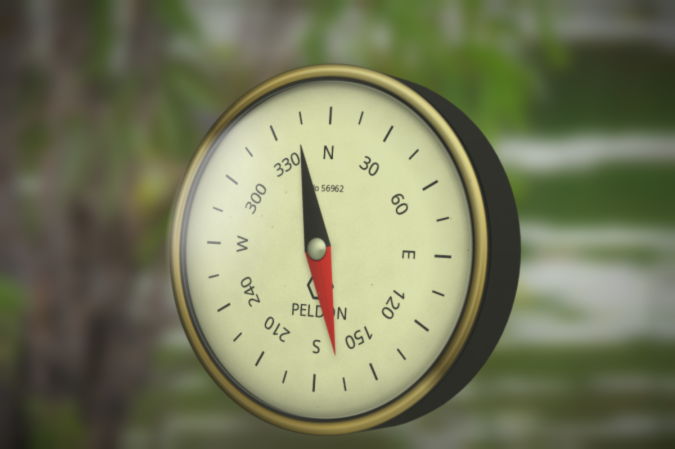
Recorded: 165 (°)
